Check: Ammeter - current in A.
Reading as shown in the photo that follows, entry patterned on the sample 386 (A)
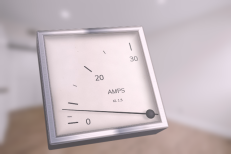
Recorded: 7.5 (A)
